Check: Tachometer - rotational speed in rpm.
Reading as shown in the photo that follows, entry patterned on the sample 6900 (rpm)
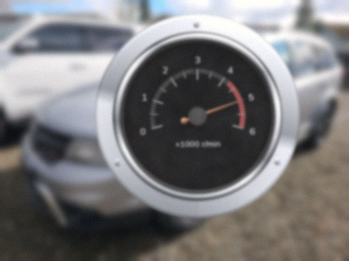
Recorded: 5000 (rpm)
